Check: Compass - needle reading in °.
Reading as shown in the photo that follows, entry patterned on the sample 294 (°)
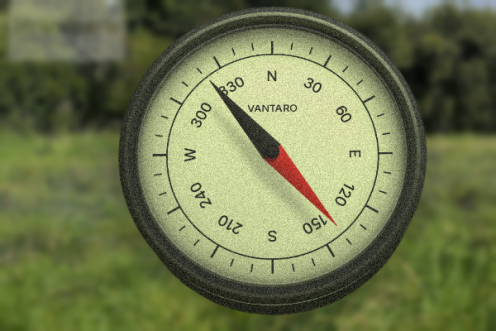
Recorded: 140 (°)
